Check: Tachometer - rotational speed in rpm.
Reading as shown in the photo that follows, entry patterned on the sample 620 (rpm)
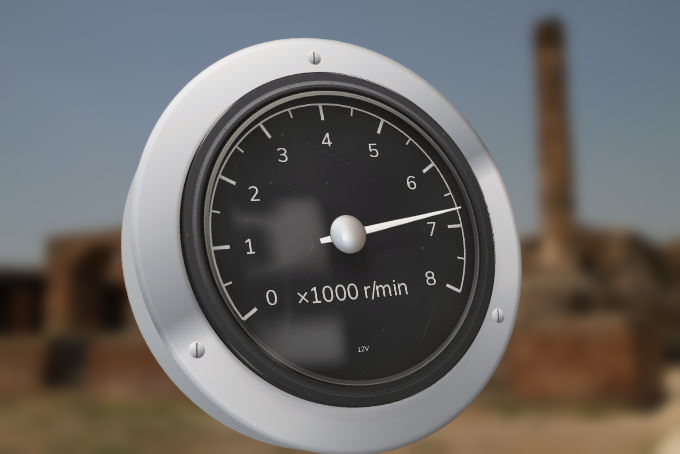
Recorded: 6750 (rpm)
